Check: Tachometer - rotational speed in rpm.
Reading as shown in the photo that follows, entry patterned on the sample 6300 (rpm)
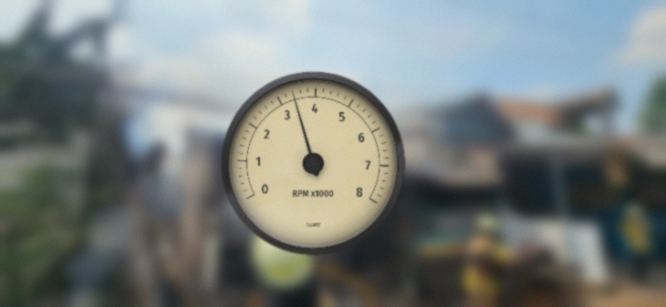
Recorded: 3400 (rpm)
